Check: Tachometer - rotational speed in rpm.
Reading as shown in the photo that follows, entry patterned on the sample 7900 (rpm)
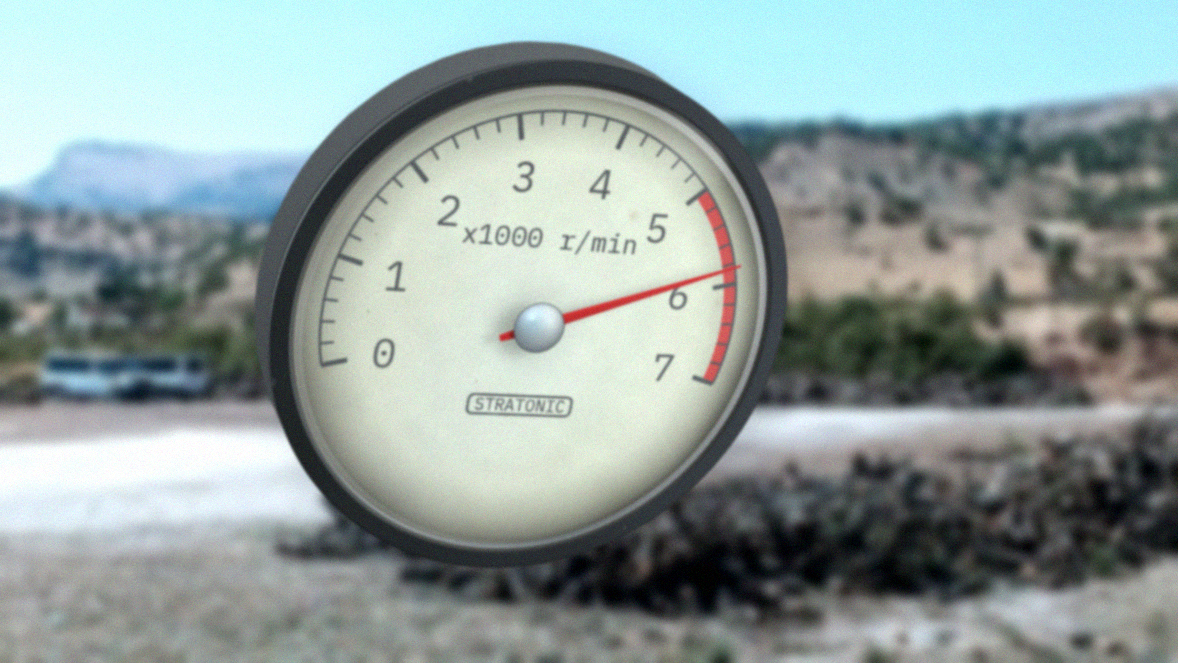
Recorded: 5800 (rpm)
